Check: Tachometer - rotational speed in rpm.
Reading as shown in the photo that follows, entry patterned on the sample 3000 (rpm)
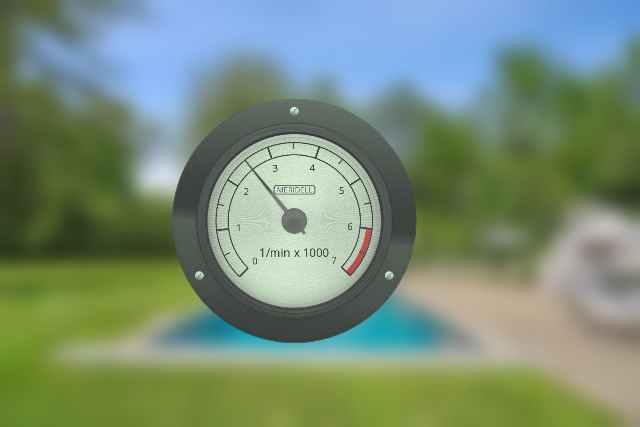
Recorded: 2500 (rpm)
